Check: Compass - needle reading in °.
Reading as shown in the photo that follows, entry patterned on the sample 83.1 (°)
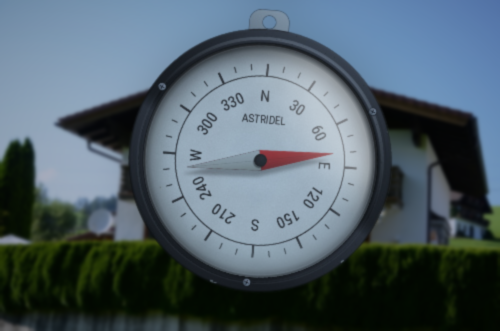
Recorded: 80 (°)
